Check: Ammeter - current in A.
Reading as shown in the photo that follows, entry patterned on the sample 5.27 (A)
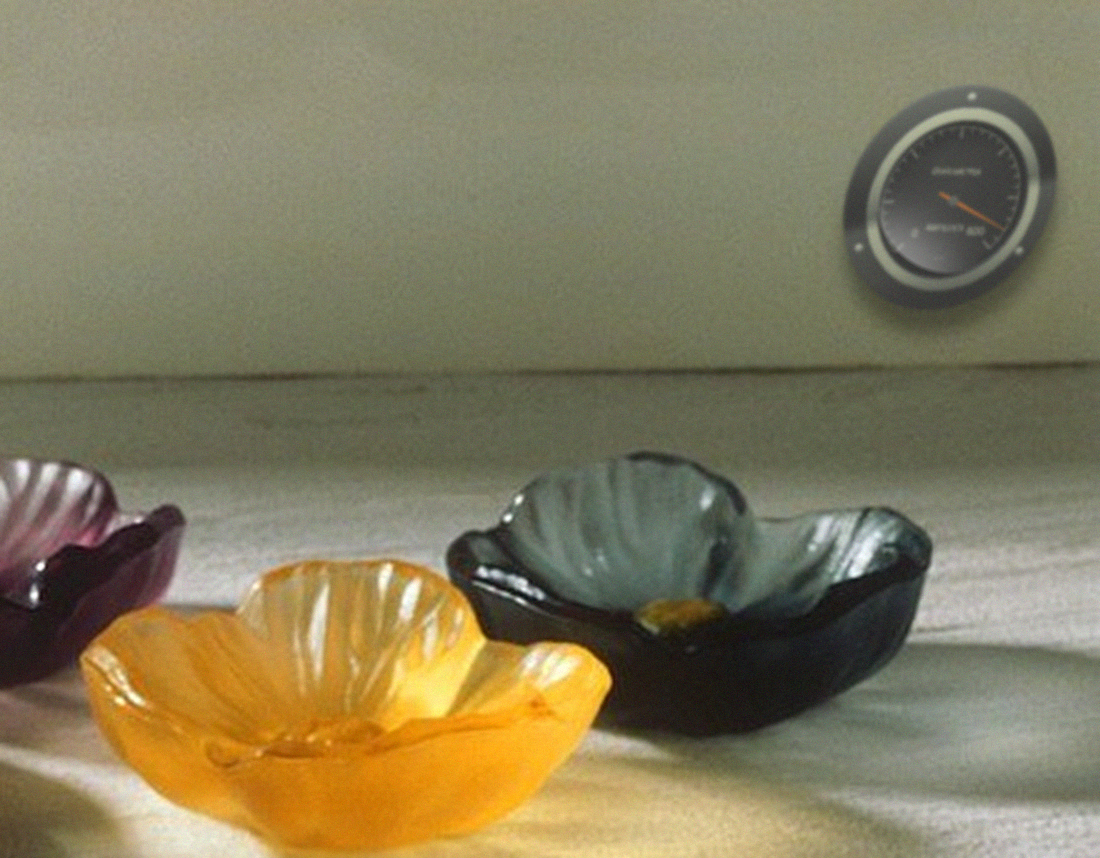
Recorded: 560 (A)
